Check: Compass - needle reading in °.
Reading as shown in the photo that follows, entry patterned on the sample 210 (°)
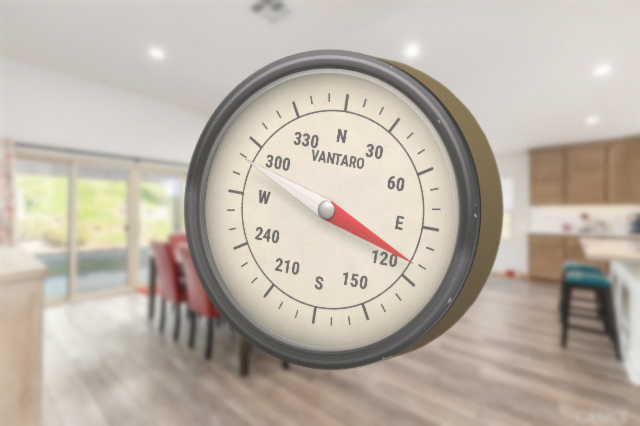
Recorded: 110 (°)
